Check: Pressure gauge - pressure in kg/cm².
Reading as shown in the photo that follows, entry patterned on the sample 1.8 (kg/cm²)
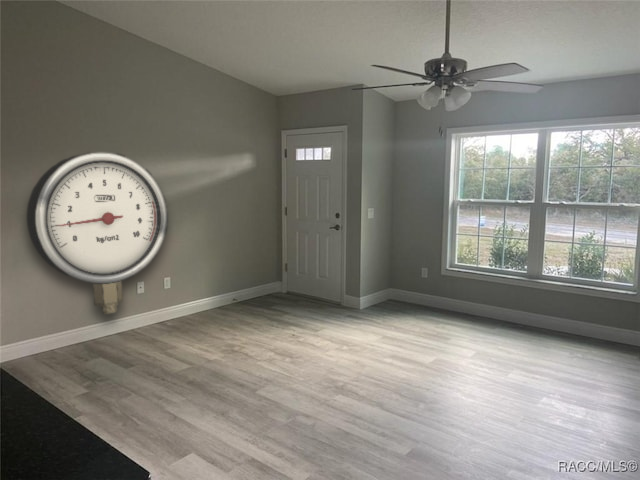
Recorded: 1 (kg/cm²)
